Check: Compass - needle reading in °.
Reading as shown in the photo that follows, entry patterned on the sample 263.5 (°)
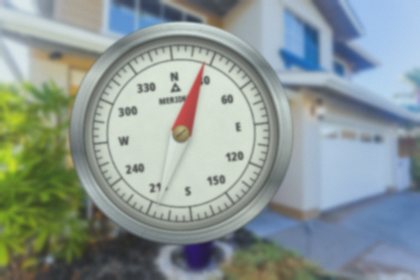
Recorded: 25 (°)
